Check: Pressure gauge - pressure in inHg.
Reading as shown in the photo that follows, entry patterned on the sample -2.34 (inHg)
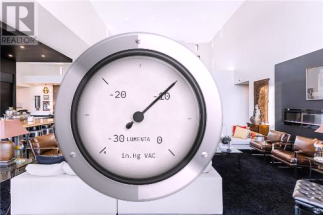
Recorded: -10 (inHg)
